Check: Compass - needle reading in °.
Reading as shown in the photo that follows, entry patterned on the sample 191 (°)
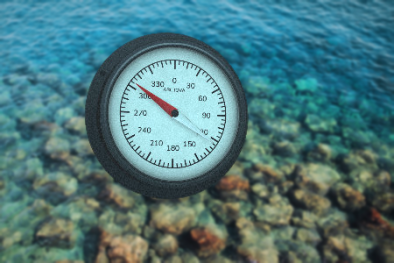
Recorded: 305 (°)
